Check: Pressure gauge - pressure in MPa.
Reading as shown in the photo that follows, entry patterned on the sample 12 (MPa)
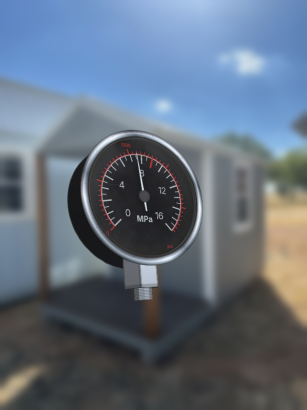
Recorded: 7.5 (MPa)
